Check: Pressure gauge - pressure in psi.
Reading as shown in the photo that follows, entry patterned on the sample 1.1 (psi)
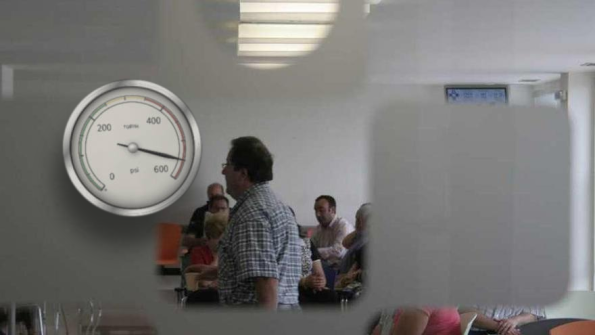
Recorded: 550 (psi)
